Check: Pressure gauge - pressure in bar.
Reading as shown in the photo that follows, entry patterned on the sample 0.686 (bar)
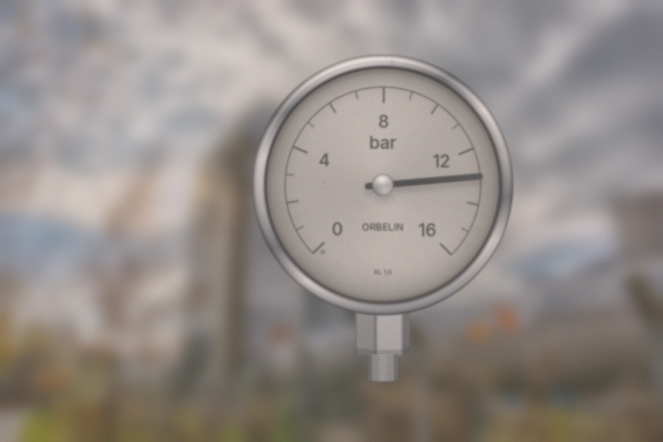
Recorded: 13 (bar)
